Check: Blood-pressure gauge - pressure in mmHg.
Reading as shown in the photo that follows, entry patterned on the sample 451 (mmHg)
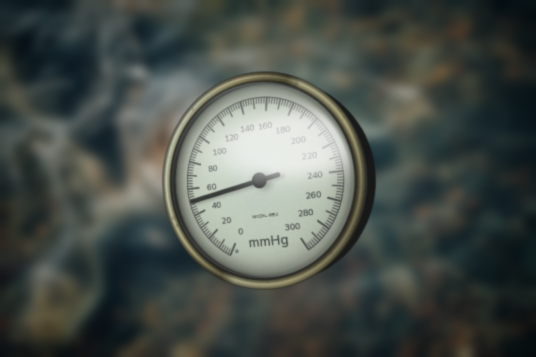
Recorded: 50 (mmHg)
